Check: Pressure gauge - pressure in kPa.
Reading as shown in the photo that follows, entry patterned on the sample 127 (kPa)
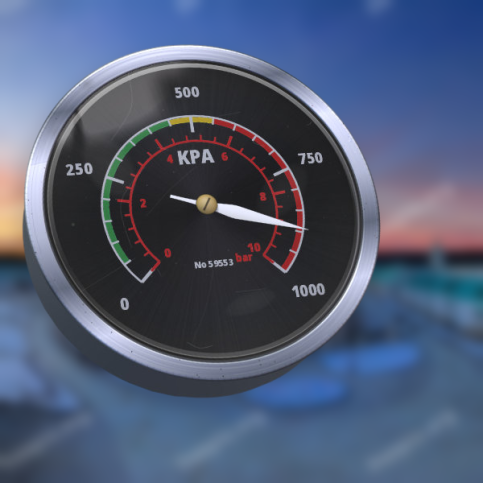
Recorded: 900 (kPa)
